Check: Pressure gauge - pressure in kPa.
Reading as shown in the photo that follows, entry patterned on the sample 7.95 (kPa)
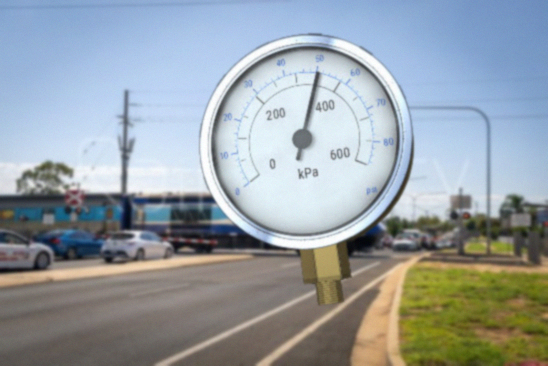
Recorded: 350 (kPa)
